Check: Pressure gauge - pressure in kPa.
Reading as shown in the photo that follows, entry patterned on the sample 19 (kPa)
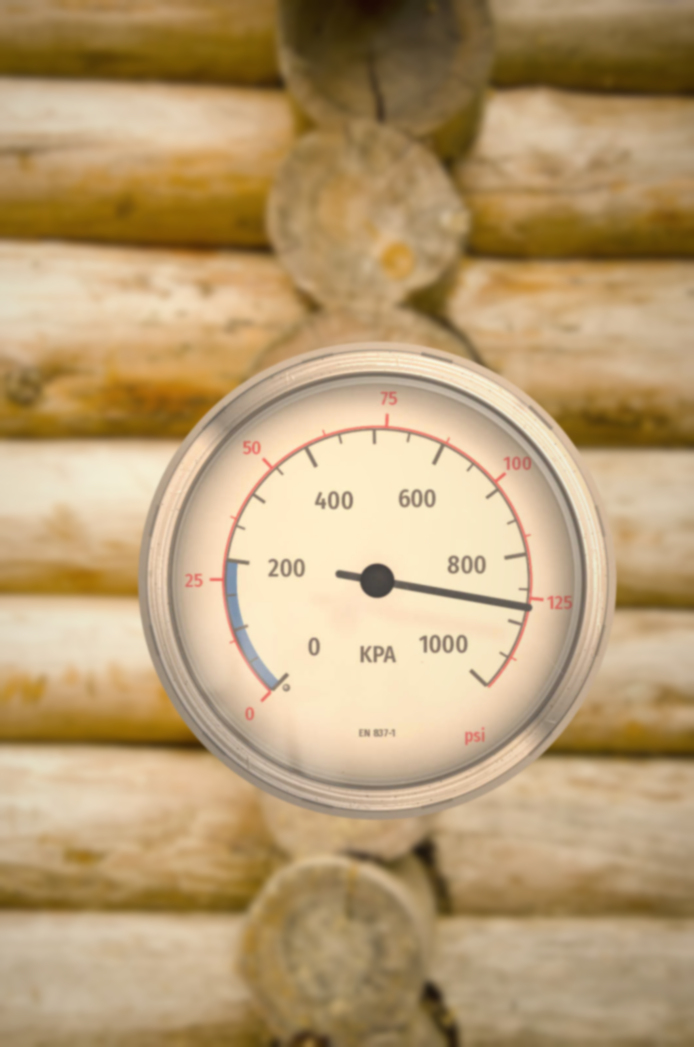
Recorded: 875 (kPa)
